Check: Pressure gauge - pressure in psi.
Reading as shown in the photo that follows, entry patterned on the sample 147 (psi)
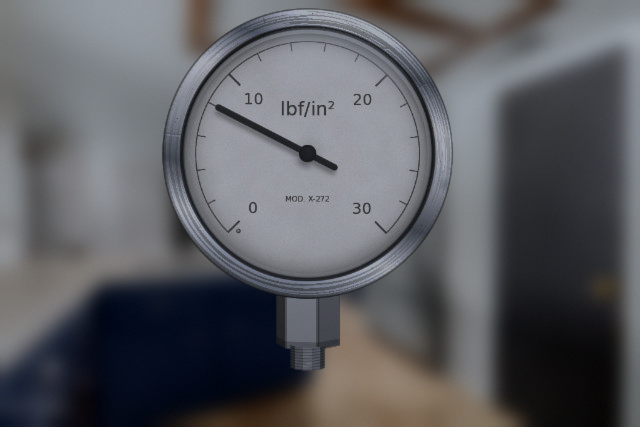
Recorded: 8 (psi)
